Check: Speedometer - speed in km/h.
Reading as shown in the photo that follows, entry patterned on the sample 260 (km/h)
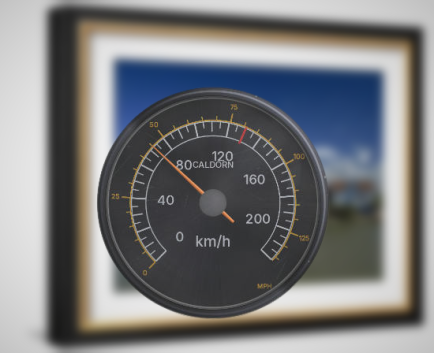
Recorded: 72.5 (km/h)
